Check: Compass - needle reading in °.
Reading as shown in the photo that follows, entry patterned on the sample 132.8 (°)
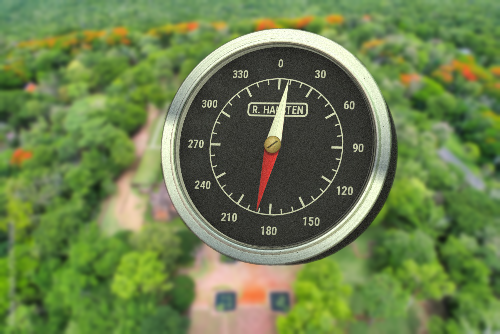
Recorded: 190 (°)
